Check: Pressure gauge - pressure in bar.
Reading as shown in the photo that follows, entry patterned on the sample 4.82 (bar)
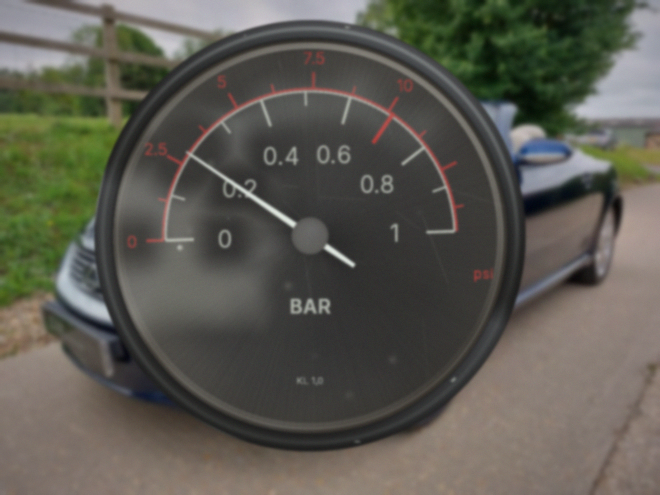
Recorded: 0.2 (bar)
